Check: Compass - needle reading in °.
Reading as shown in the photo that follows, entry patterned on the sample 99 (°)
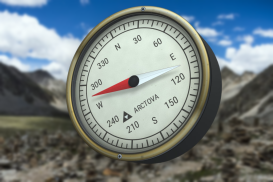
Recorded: 285 (°)
